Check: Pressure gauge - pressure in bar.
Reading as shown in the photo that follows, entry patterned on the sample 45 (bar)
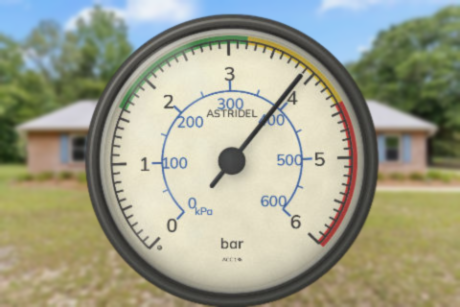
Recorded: 3.9 (bar)
